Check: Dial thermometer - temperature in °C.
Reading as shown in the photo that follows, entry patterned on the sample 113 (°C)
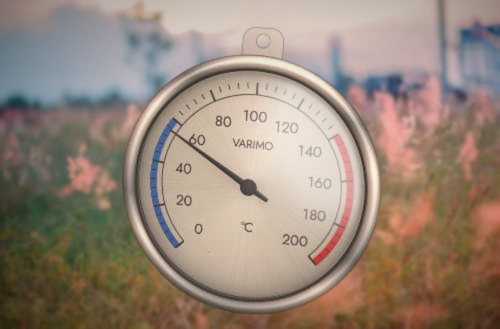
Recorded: 56 (°C)
